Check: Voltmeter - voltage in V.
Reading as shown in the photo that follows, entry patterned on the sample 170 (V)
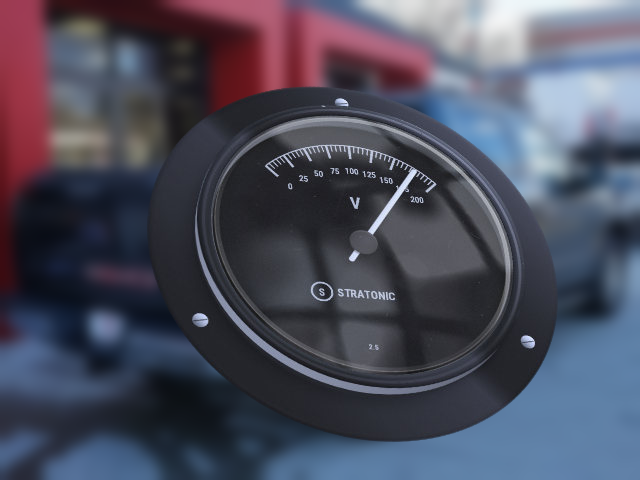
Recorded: 175 (V)
